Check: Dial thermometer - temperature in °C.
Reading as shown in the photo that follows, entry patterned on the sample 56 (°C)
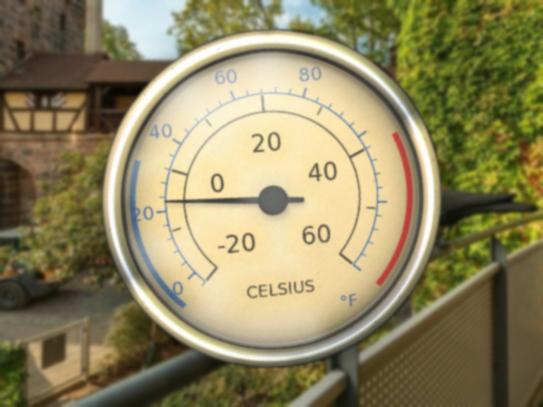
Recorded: -5 (°C)
